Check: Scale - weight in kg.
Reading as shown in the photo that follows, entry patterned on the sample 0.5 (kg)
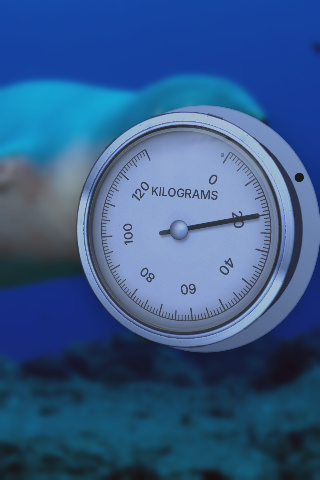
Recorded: 20 (kg)
